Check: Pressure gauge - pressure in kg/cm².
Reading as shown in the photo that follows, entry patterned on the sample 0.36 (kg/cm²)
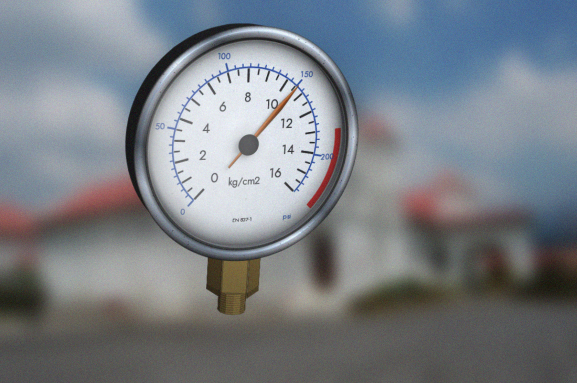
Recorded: 10.5 (kg/cm²)
